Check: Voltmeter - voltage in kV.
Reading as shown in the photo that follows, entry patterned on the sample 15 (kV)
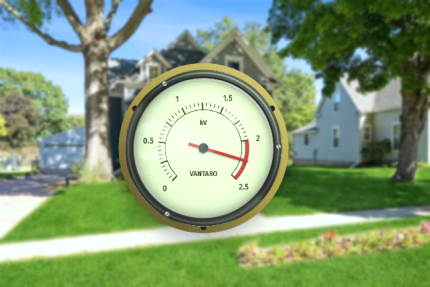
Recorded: 2.25 (kV)
